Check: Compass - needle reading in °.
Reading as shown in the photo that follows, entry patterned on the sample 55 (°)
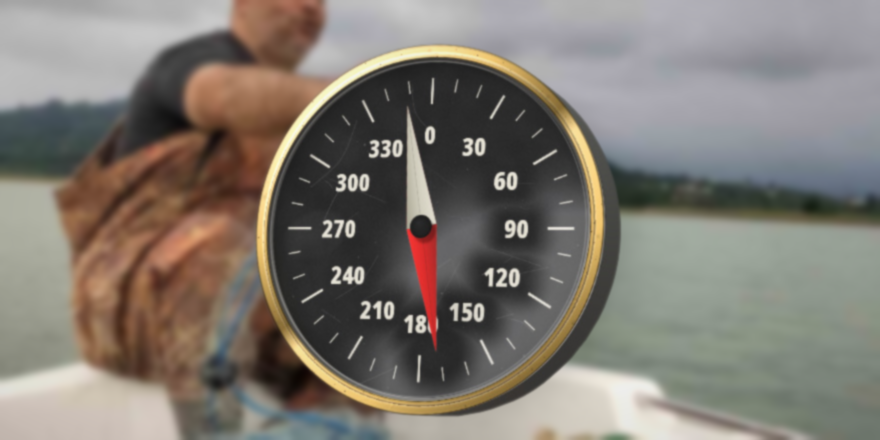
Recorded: 170 (°)
